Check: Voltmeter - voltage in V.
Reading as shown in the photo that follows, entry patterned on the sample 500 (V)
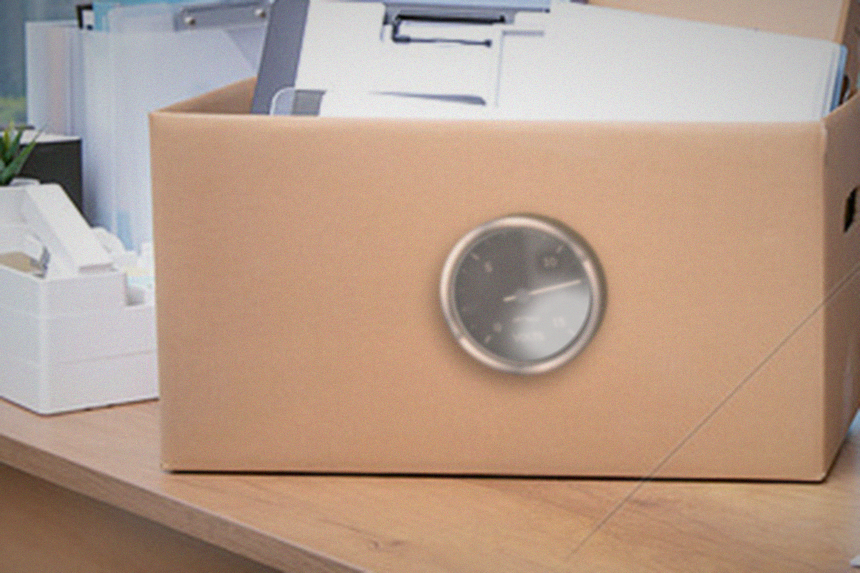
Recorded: 12 (V)
